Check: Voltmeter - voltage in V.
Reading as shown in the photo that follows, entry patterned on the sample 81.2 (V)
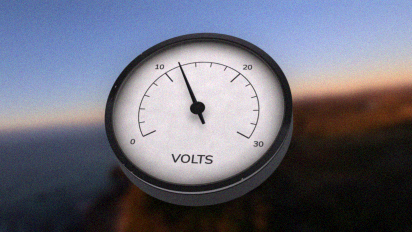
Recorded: 12 (V)
